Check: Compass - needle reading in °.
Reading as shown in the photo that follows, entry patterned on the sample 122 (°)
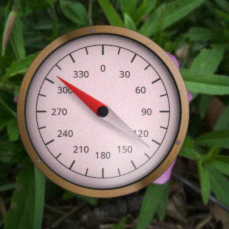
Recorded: 307.5 (°)
